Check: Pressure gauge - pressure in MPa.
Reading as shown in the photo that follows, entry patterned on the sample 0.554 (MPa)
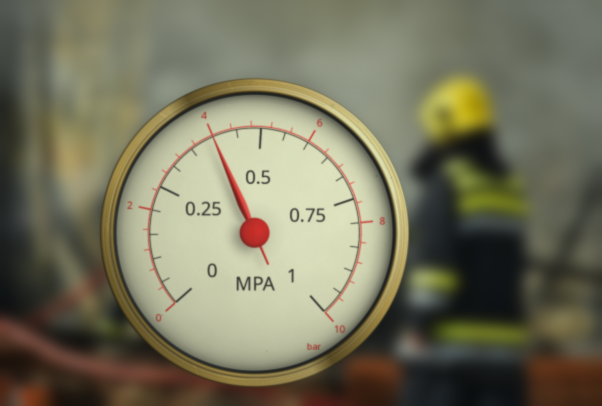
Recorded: 0.4 (MPa)
